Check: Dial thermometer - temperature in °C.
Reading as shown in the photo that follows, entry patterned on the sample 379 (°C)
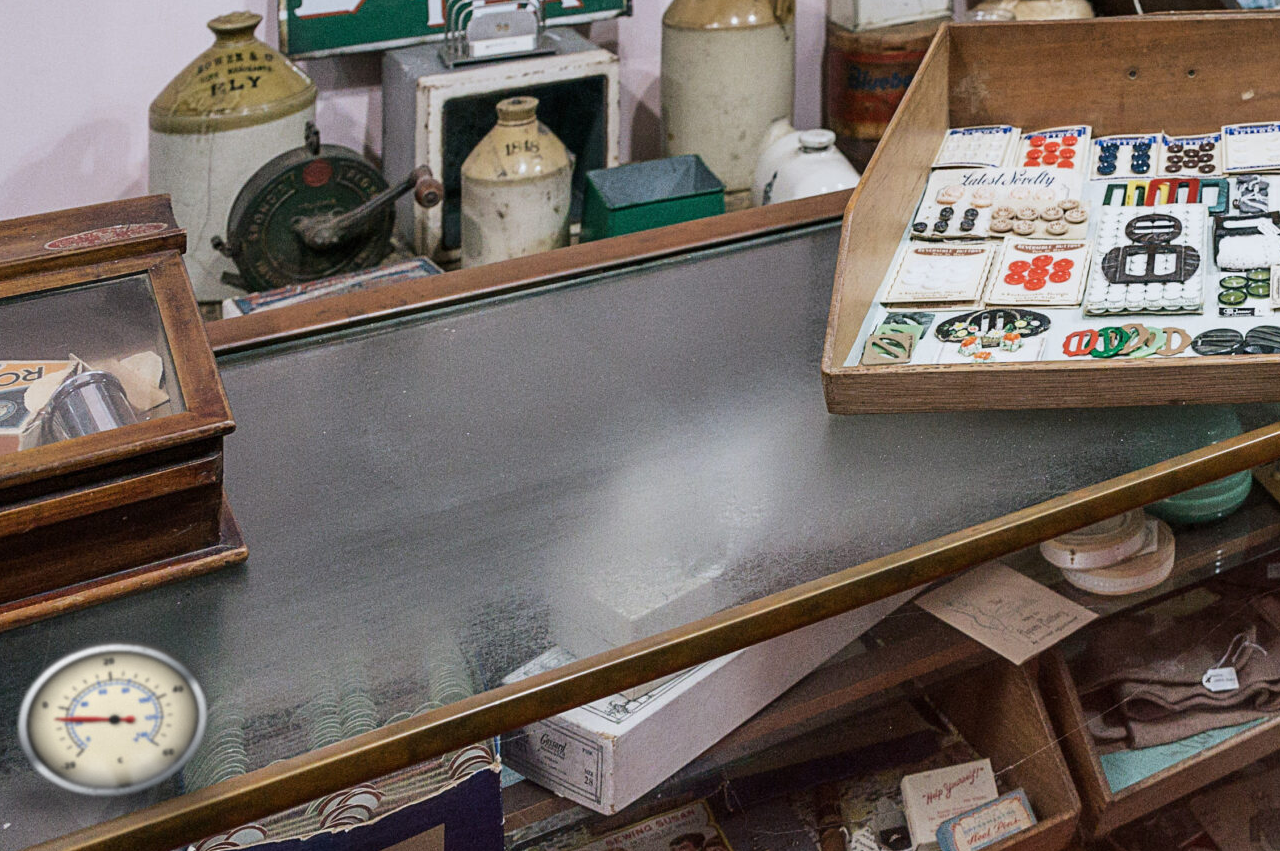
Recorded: -4 (°C)
